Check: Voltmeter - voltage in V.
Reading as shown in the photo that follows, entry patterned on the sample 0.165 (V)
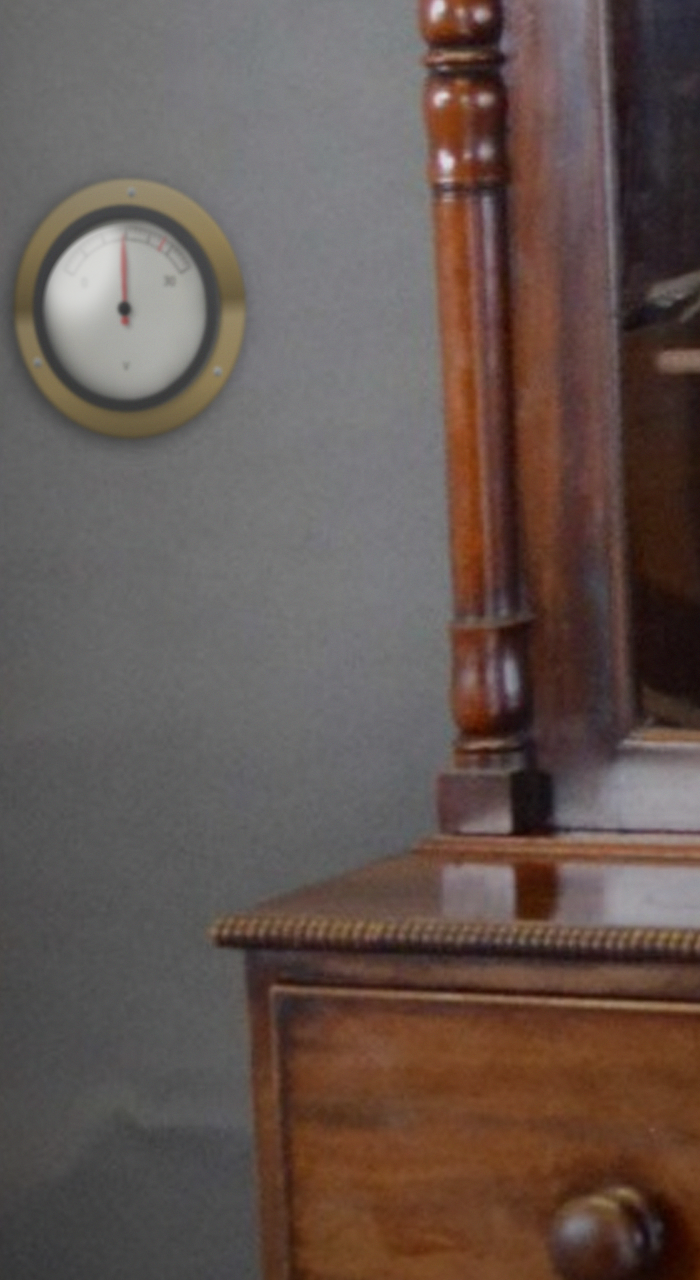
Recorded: 15 (V)
